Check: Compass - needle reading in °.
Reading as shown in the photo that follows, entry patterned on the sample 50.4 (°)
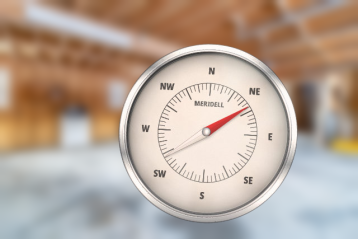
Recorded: 55 (°)
